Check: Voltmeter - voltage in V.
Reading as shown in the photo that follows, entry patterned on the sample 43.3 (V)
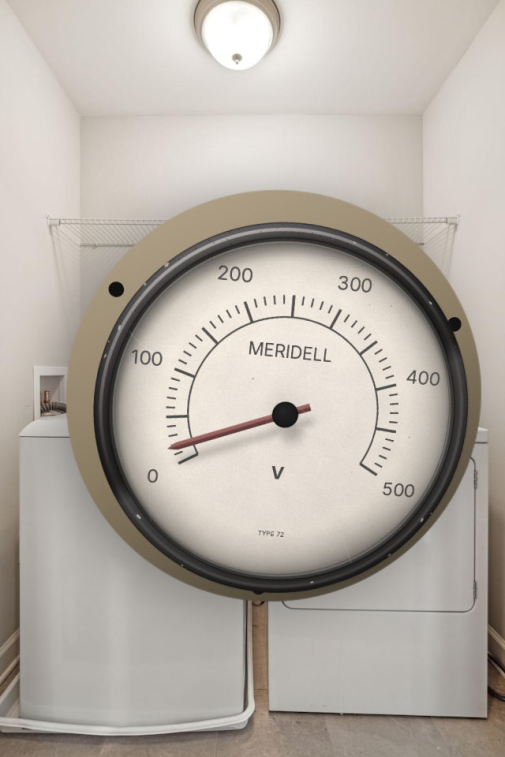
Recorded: 20 (V)
